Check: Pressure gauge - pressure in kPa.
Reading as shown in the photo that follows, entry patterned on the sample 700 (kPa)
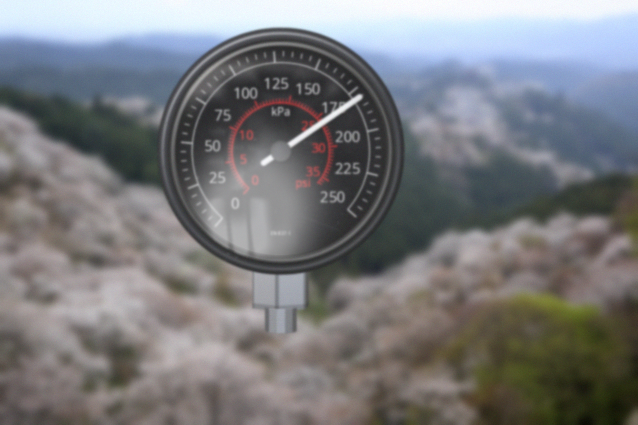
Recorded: 180 (kPa)
